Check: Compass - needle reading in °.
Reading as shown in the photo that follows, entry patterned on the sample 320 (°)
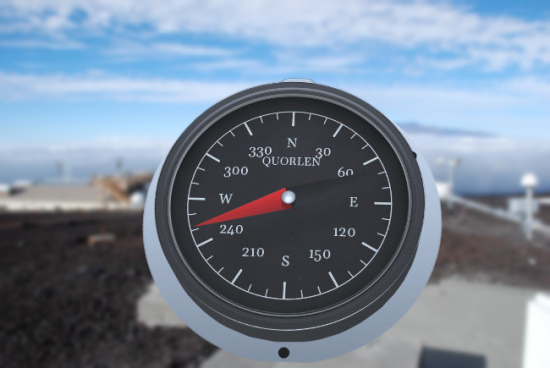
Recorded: 250 (°)
